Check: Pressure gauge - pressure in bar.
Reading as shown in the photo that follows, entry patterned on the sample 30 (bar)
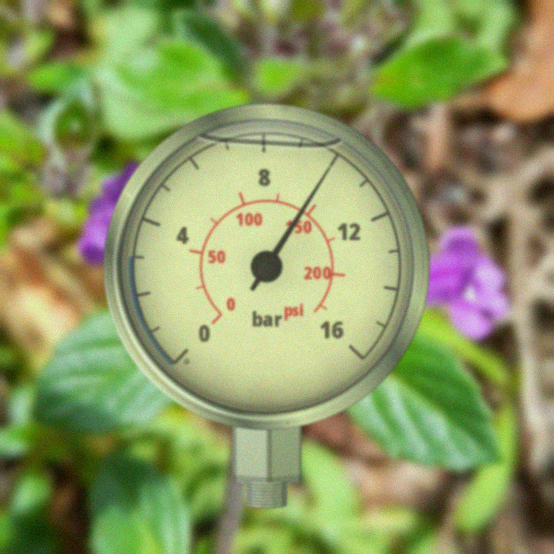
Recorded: 10 (bar)
